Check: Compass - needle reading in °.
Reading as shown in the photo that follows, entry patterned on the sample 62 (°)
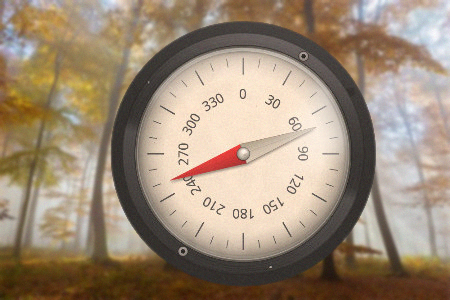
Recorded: 250 (°)
